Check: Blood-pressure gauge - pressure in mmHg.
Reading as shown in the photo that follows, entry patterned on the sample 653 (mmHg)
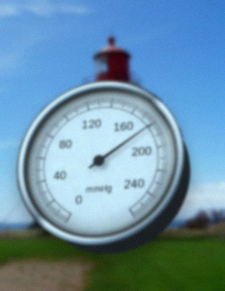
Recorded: 180 (mmHg)
